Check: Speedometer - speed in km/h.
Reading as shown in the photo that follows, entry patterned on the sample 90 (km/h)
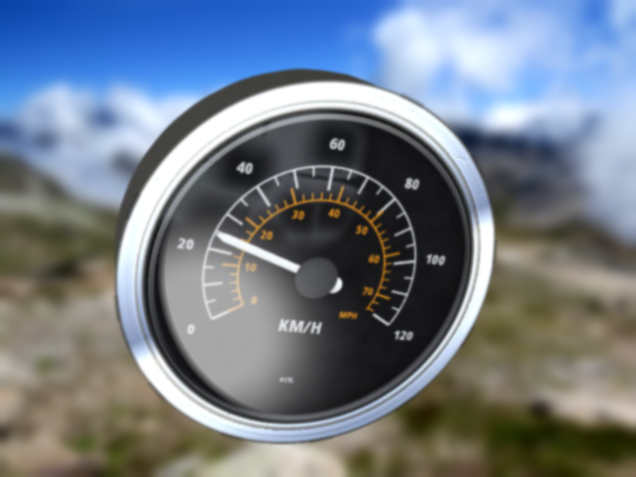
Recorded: 25 (km/h)
